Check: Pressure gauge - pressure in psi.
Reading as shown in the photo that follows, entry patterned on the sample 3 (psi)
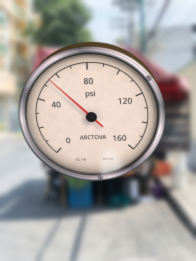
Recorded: 55 (psi)
